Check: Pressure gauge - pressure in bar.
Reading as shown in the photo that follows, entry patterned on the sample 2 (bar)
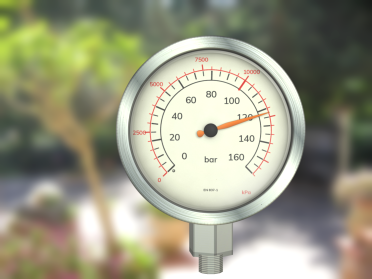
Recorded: 122.5 (bar)
